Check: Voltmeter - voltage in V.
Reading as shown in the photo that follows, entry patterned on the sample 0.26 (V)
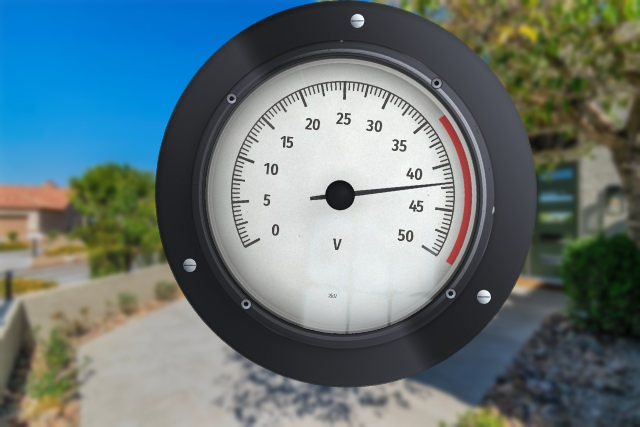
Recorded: 42 (V)
